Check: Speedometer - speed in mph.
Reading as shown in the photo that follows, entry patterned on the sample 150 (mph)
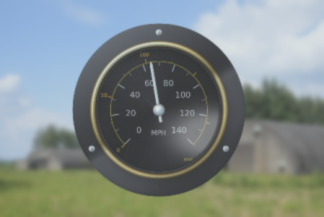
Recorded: 65 (mph)
